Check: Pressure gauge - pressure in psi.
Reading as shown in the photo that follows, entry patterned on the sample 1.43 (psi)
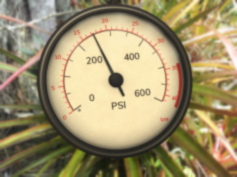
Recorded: 250 (psi)
